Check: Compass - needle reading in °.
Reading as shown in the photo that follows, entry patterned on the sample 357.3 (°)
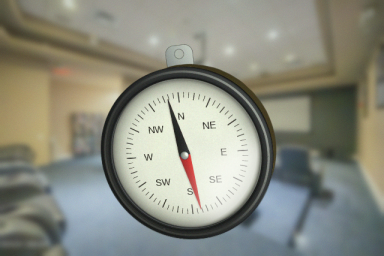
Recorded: 170 (°)
